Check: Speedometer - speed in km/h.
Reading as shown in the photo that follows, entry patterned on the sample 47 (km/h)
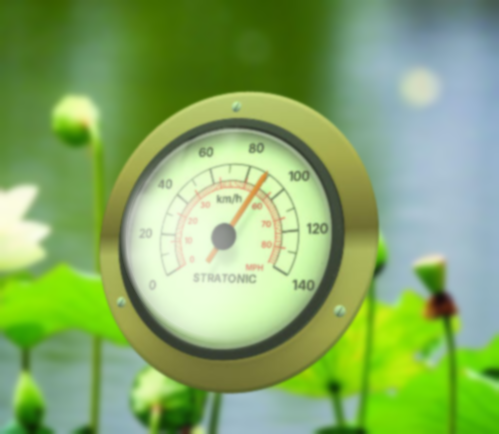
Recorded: 90 (km/h)
